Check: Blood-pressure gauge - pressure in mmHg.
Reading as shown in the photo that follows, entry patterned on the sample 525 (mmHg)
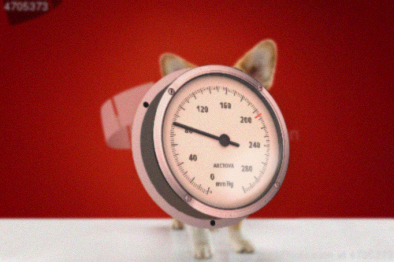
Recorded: 80 (mmHg)
